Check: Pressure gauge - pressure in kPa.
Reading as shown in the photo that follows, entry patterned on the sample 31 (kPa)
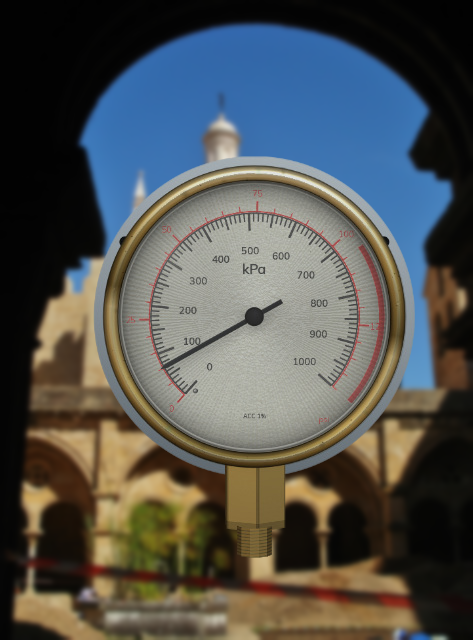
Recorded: 70 (kPa)
